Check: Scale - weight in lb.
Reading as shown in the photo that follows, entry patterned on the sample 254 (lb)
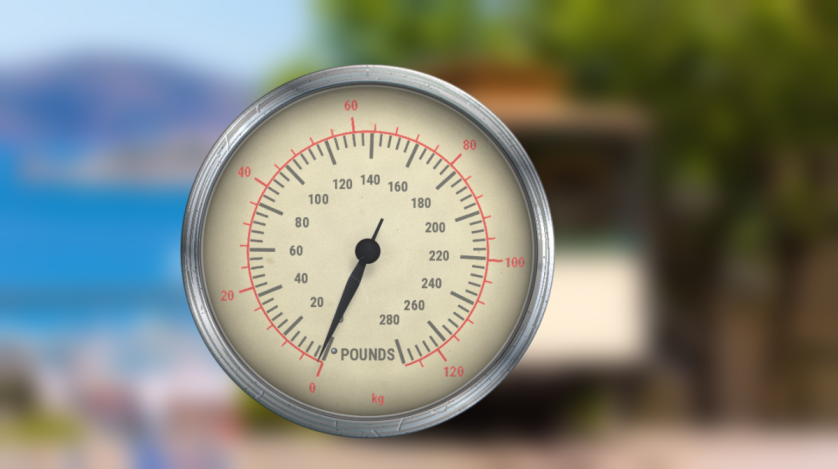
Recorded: 2 (lb)
